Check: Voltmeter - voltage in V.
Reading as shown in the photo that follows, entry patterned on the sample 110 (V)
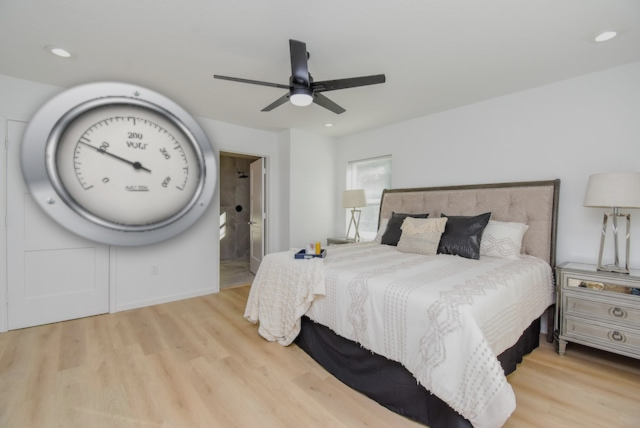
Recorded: 90 (V)
